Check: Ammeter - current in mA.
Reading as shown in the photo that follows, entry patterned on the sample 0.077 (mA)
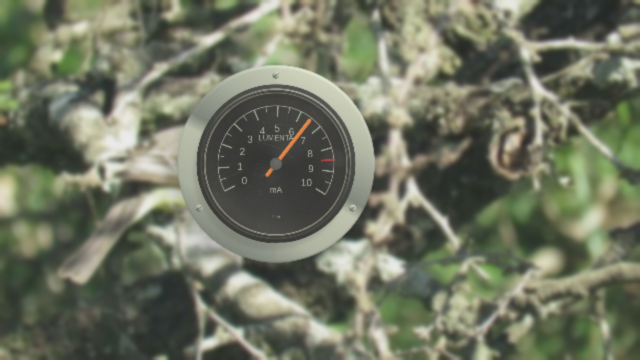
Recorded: 6.5 (mA)
